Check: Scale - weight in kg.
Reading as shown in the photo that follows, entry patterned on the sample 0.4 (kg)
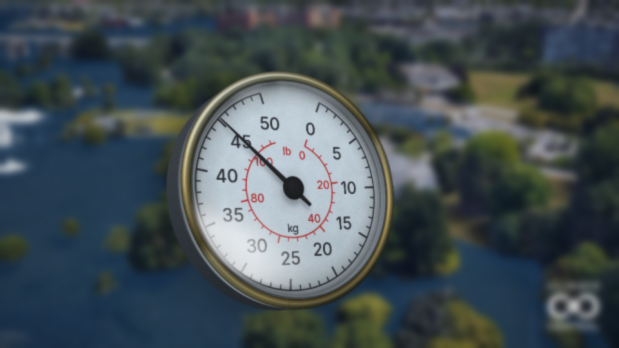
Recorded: 45 (kg)
